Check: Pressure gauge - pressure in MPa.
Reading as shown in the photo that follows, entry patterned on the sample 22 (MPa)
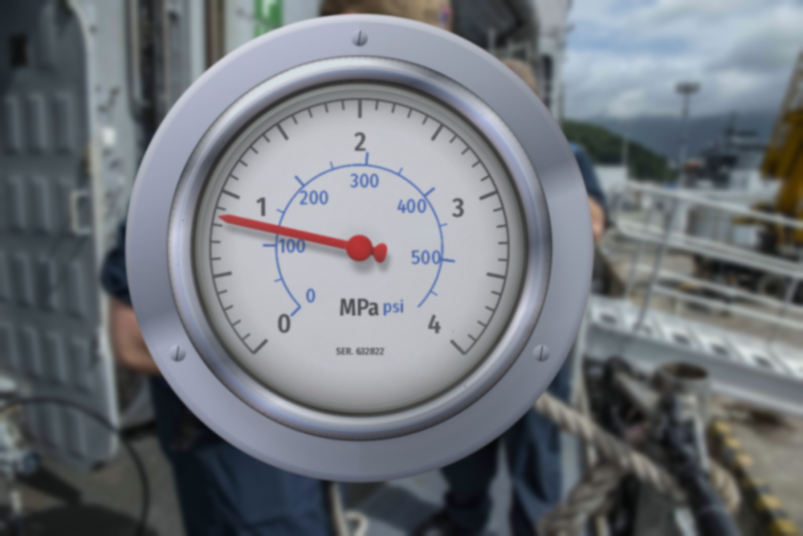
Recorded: 0.85 (MPa)
